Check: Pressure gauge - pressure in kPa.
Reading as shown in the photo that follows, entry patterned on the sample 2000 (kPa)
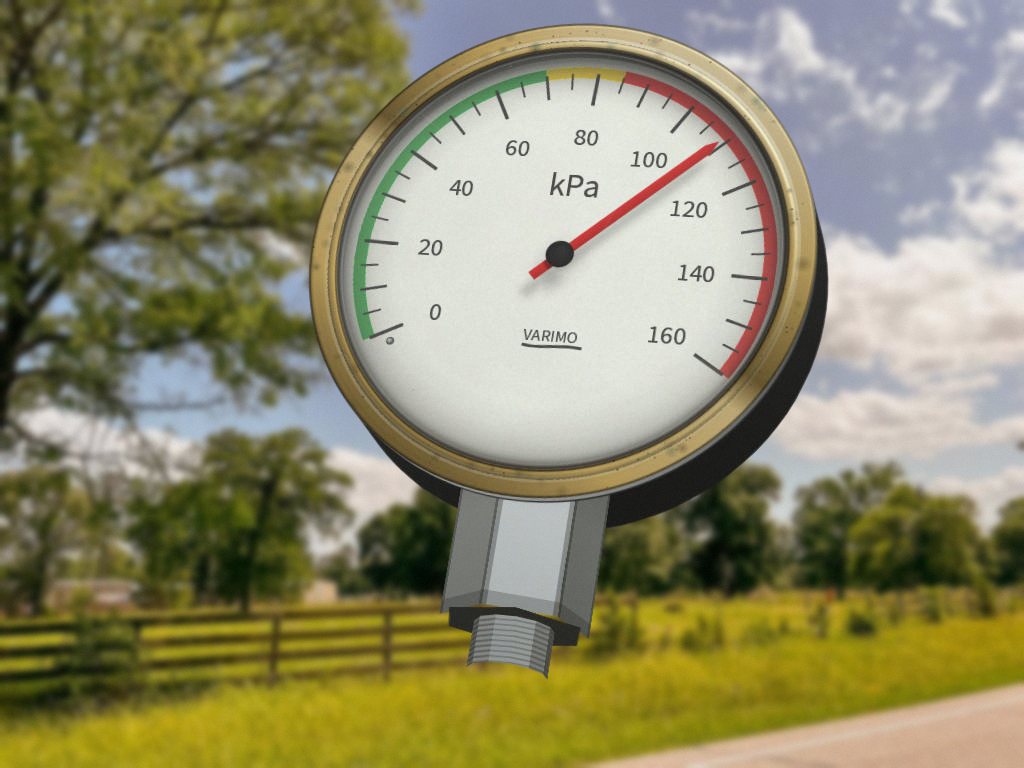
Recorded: 110 (kPa)
